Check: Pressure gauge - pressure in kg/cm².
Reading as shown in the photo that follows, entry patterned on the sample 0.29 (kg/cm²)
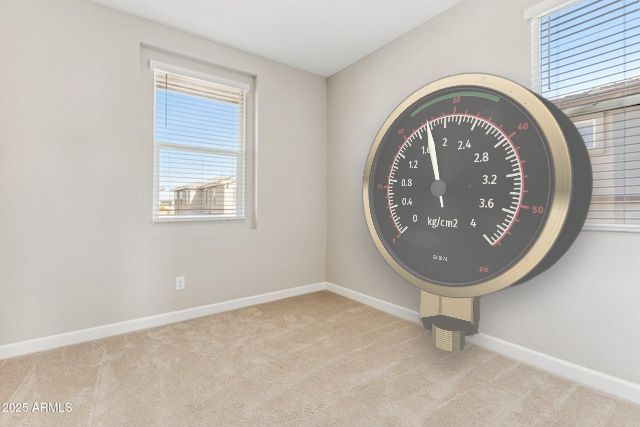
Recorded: 1.8 (kg/cm²)
